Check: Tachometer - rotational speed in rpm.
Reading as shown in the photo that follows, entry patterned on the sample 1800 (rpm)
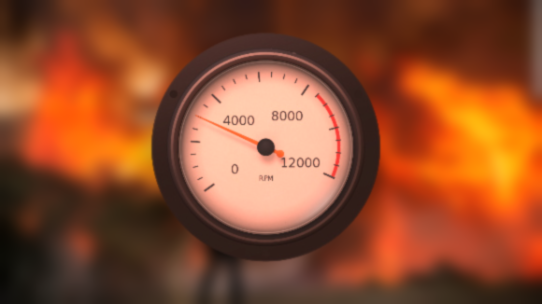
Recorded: 3000 (rpm)
